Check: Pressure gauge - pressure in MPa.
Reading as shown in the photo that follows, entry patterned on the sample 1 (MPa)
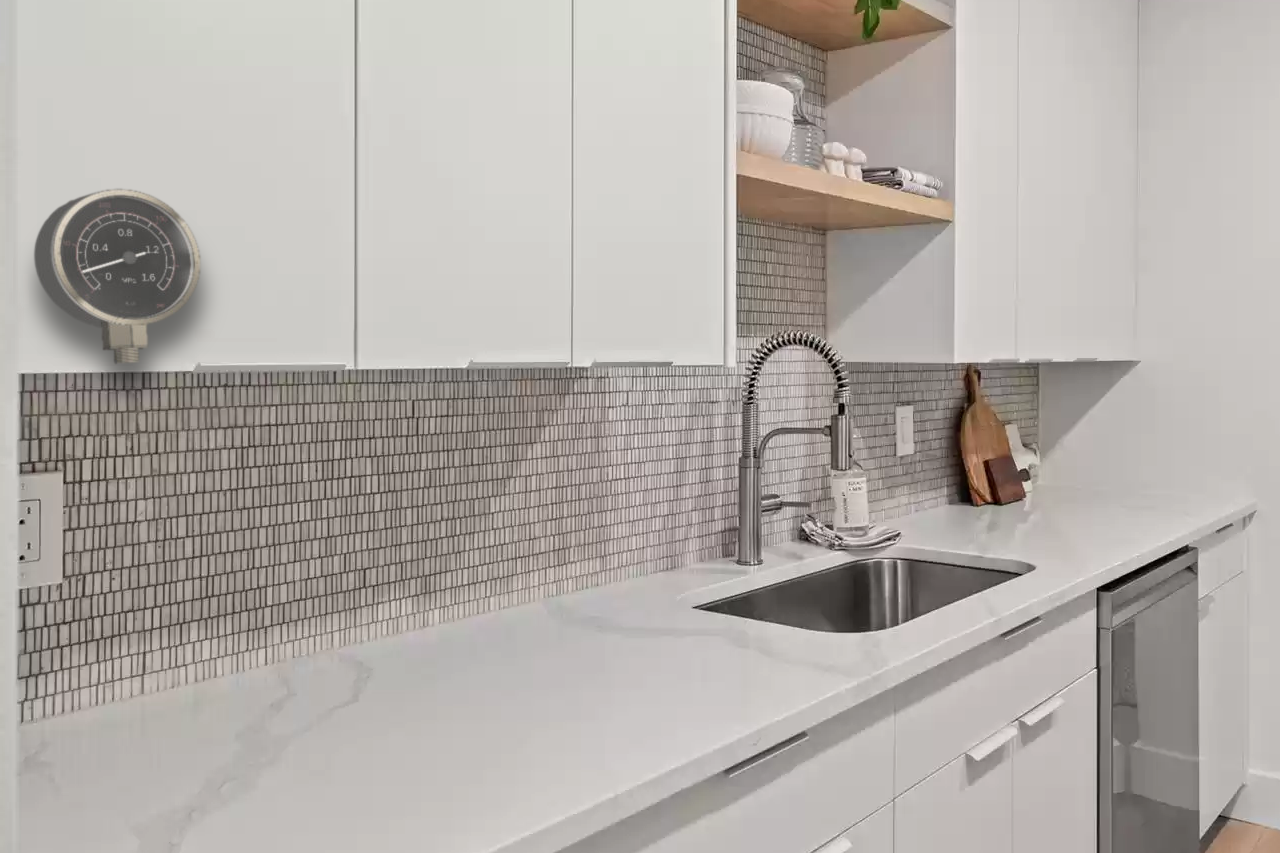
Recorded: 0.15 (MPa)
